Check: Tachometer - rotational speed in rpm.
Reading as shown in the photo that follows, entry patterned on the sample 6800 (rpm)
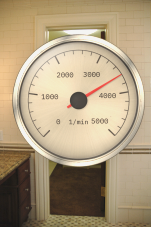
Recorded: 3600 (rpm)
